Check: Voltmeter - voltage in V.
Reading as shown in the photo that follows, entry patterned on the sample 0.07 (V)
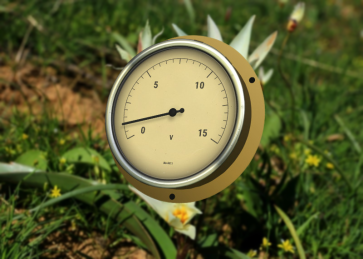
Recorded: 1 (V)
